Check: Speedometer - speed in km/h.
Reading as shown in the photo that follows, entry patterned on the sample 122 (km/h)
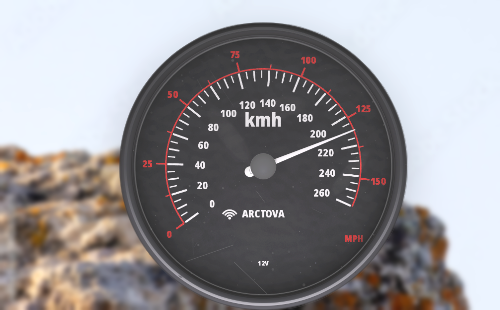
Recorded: 210 (km/h)
